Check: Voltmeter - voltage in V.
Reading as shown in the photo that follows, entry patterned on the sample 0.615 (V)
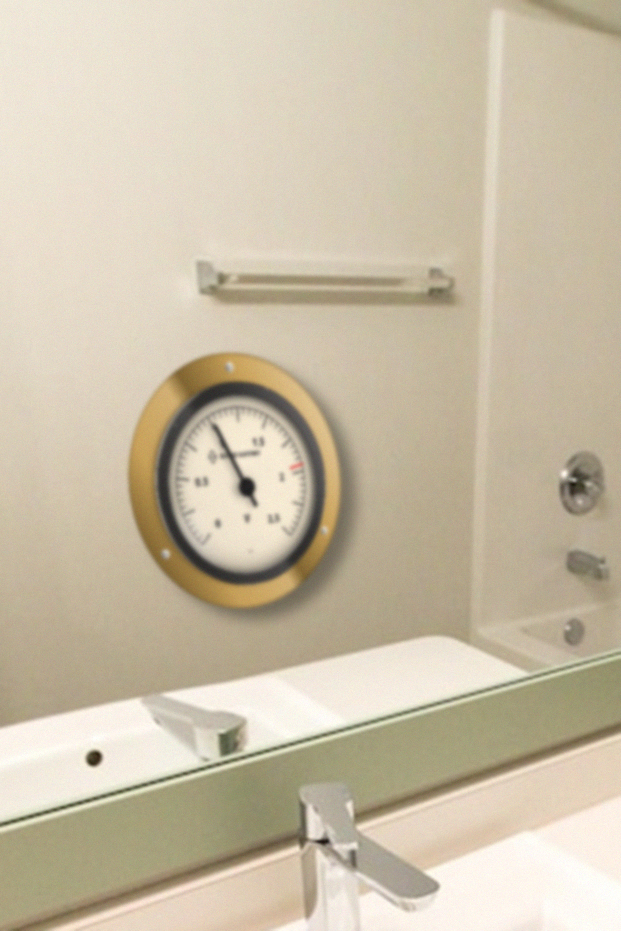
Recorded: 1 (V)
